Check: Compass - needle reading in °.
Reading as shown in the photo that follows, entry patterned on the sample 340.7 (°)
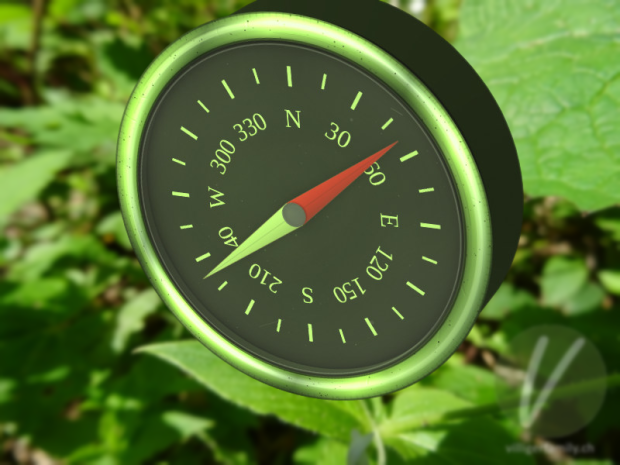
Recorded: 52.5 (°)
